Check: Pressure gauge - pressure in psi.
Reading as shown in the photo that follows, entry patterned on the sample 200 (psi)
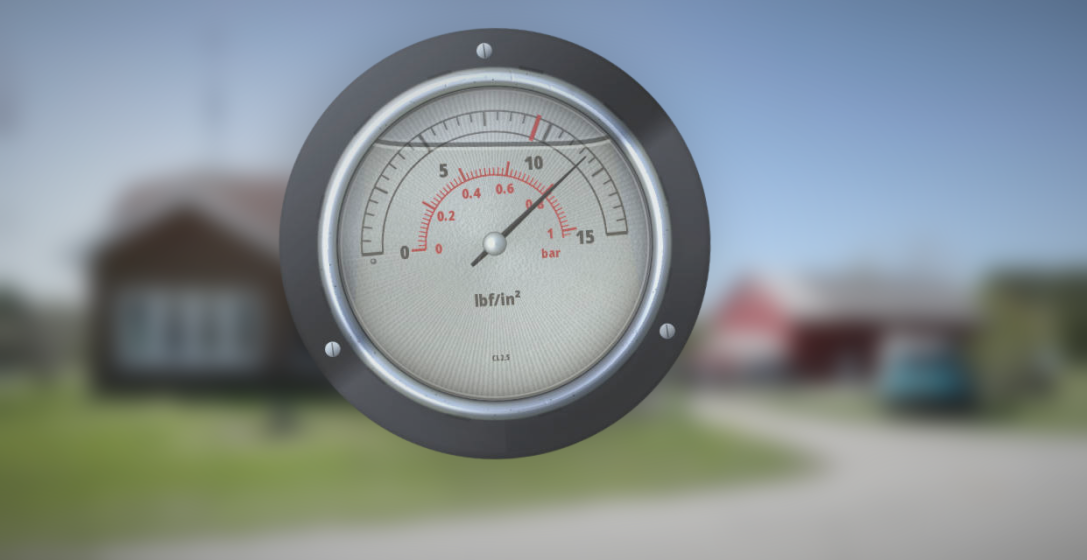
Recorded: 11.75 (psi)
